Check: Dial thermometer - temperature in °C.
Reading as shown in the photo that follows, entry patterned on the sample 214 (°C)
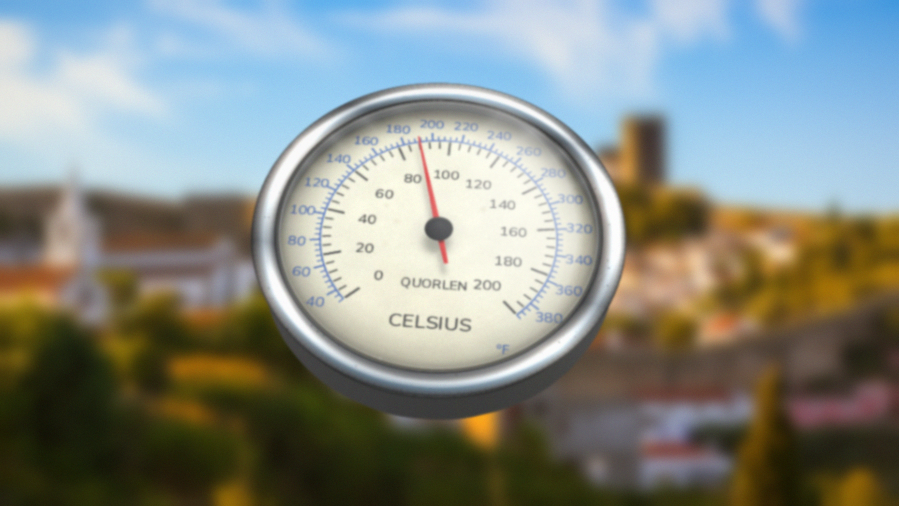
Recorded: 88 (°C)
